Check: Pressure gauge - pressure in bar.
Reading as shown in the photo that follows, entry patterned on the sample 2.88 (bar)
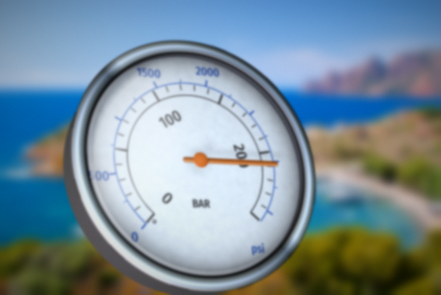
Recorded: 210 (bar)
